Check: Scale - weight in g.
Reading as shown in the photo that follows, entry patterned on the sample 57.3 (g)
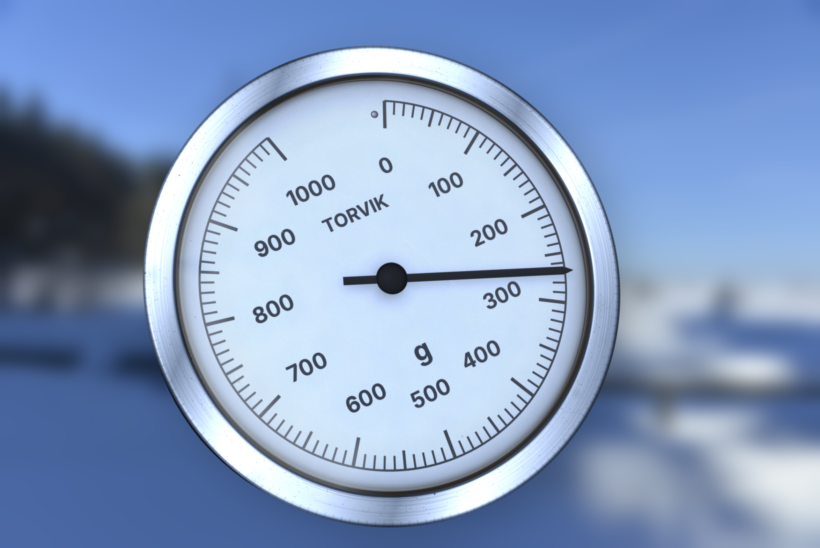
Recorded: 270 (g)
